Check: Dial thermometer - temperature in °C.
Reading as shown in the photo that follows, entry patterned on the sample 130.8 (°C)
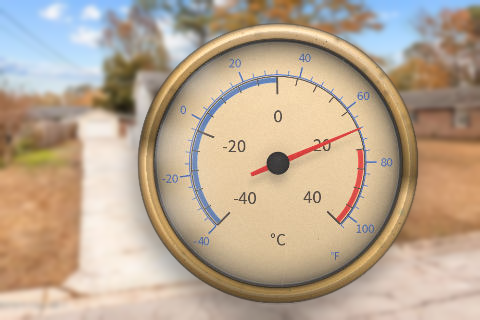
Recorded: 20 (°C)
